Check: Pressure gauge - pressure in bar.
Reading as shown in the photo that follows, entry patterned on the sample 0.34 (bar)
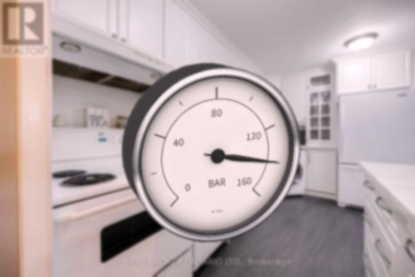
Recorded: 140 (bar)
